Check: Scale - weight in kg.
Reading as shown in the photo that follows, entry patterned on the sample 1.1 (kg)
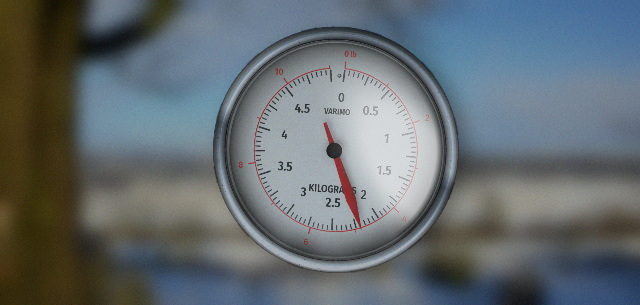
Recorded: 2.2 (kg)
